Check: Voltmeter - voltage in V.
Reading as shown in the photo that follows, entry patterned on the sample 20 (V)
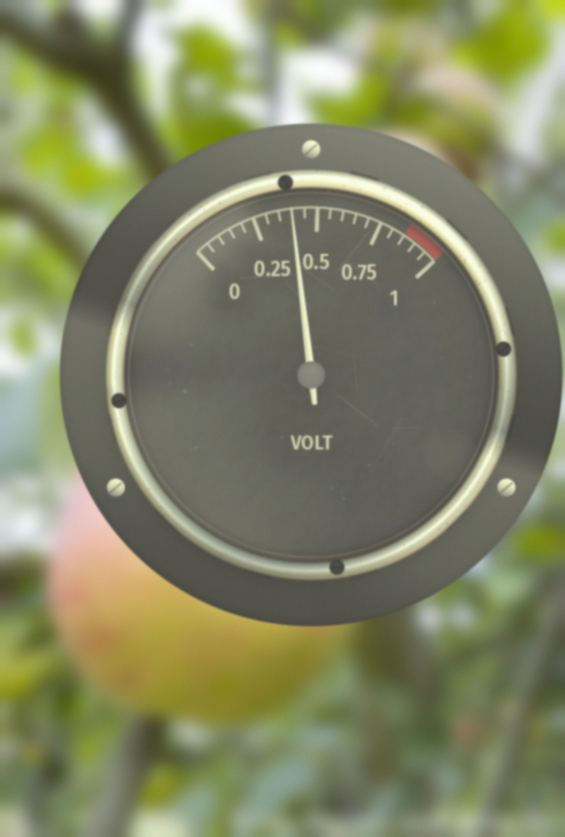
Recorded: 0.4 (V)
